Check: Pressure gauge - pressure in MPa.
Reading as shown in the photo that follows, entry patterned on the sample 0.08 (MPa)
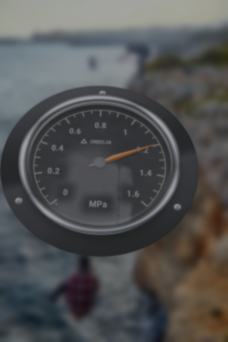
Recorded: 1.2 (MPa)
